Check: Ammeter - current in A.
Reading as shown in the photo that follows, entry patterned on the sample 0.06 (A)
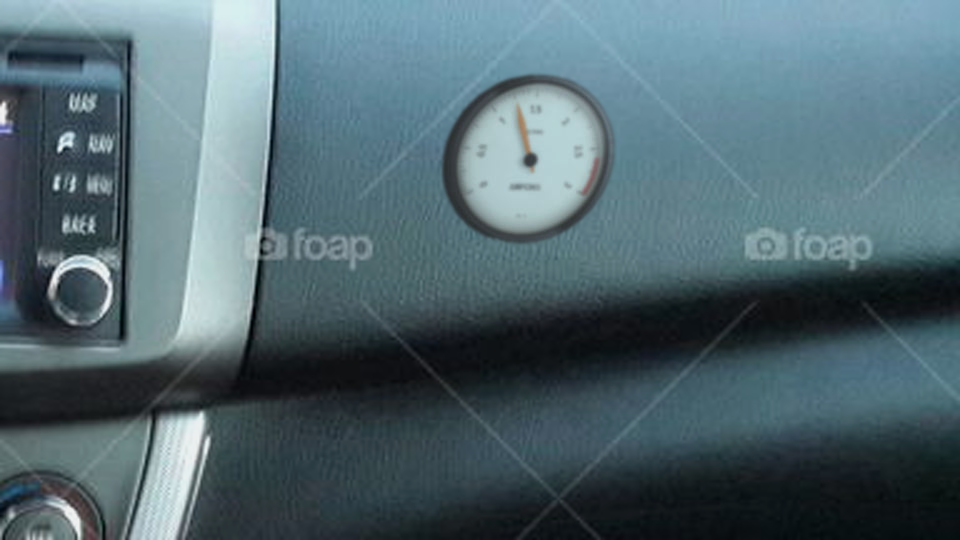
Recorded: 1.25 (A)
